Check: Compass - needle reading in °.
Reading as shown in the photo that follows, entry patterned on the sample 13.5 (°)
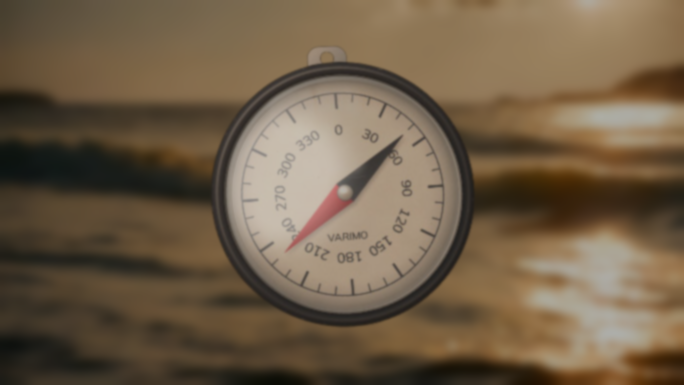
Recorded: 230 (°)
